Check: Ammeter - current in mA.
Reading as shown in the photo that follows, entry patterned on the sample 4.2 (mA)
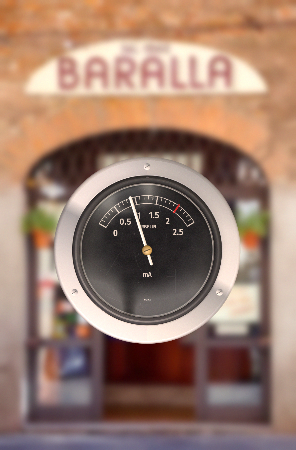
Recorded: 0.9 (mA)
